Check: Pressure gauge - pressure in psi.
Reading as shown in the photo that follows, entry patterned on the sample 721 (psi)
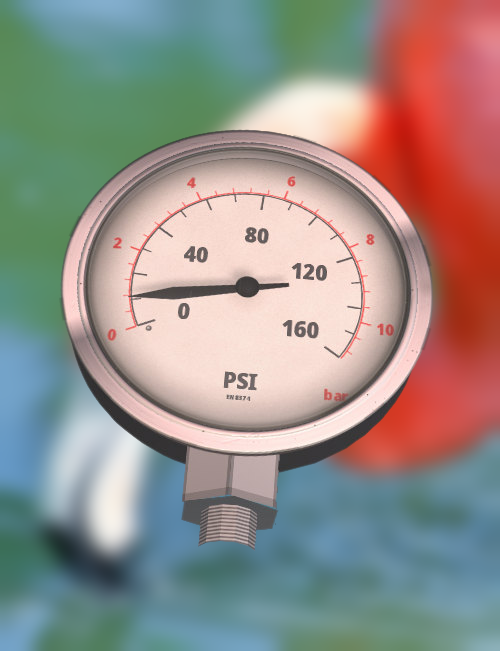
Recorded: 10 (psi)
